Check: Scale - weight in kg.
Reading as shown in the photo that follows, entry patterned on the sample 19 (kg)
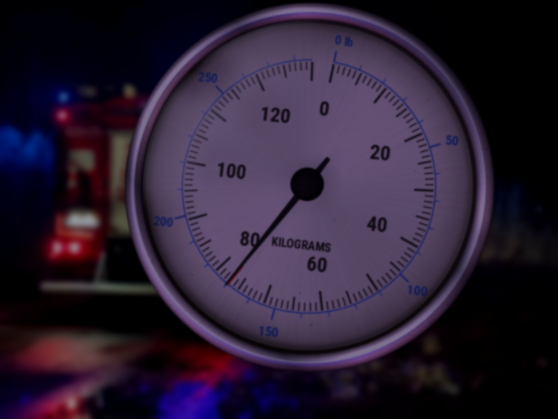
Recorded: 77 (kg)
